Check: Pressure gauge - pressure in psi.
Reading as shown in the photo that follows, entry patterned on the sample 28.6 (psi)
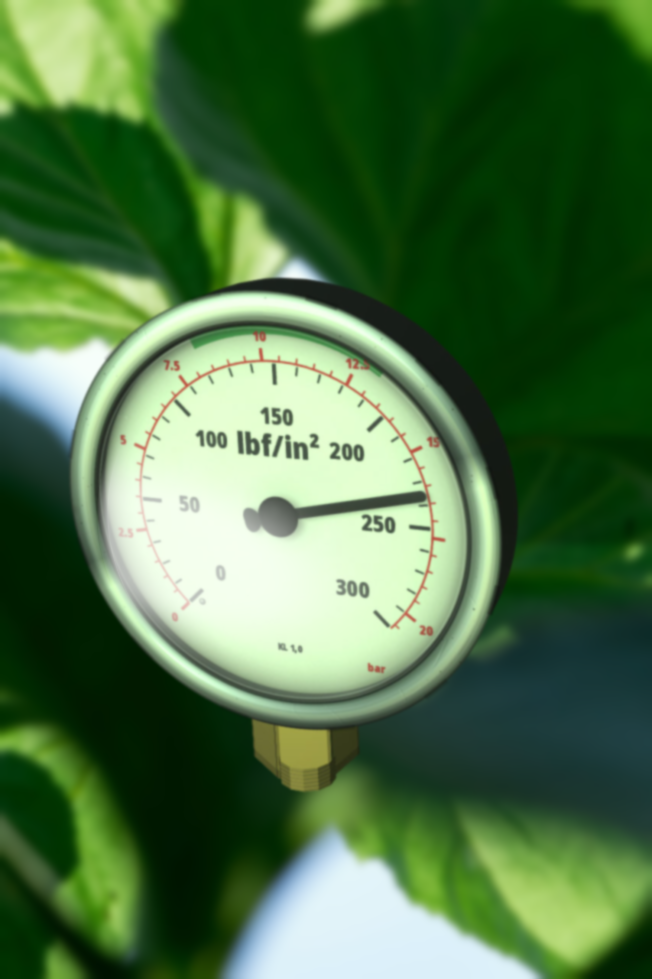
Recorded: 235 (psi)
